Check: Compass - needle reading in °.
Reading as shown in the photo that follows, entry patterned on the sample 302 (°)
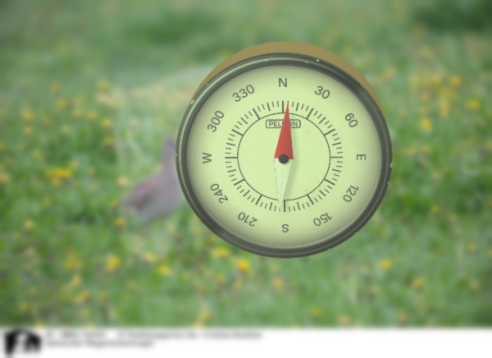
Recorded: 5 (°)
